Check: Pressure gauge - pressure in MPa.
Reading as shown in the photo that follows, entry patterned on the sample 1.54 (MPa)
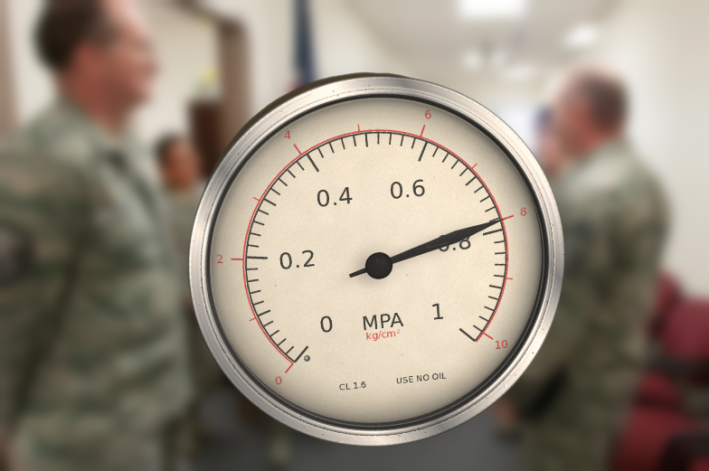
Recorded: 0.78 (MPa)
